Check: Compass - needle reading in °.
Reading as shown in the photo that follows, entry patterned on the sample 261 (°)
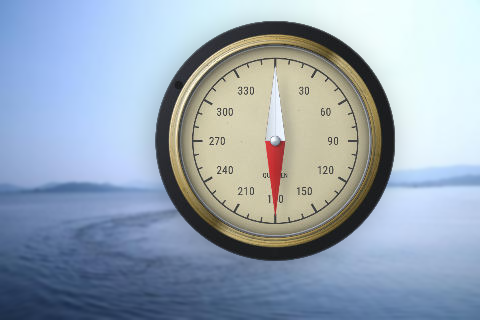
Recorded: 180 (°)
